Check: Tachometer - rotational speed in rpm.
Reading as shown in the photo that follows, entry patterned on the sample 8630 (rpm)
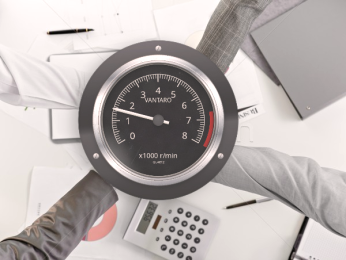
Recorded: 1500 (rpm)
